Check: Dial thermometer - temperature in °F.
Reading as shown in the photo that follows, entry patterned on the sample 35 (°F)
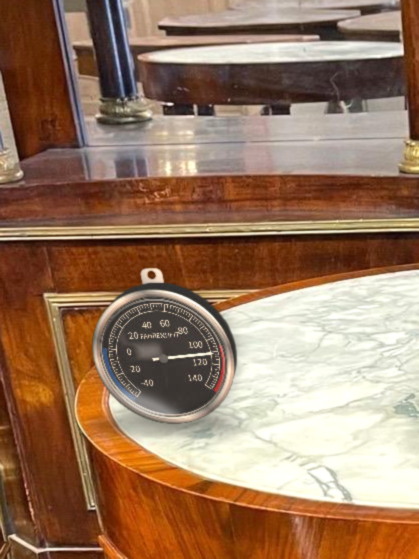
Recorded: 110 (°F)
